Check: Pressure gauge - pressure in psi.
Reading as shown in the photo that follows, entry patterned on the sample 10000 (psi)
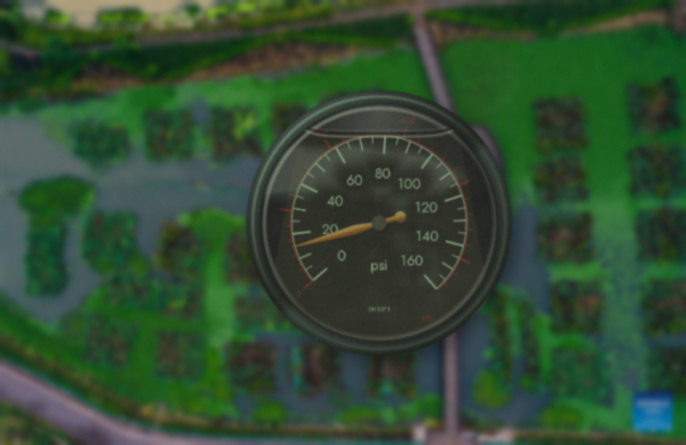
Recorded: 15 (psi)
